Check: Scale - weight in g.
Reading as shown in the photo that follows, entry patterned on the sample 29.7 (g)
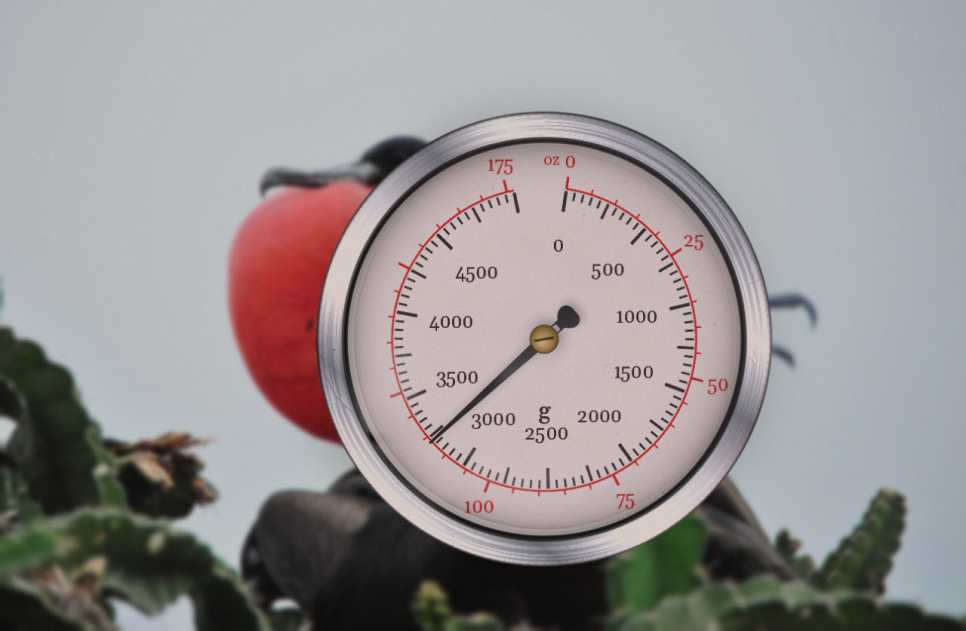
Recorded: 3225 (g)
